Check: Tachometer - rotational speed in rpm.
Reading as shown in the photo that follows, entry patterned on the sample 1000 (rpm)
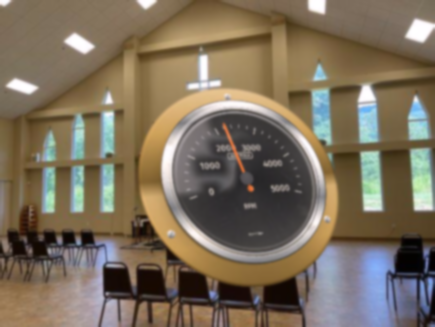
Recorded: 2200 (rpm)
